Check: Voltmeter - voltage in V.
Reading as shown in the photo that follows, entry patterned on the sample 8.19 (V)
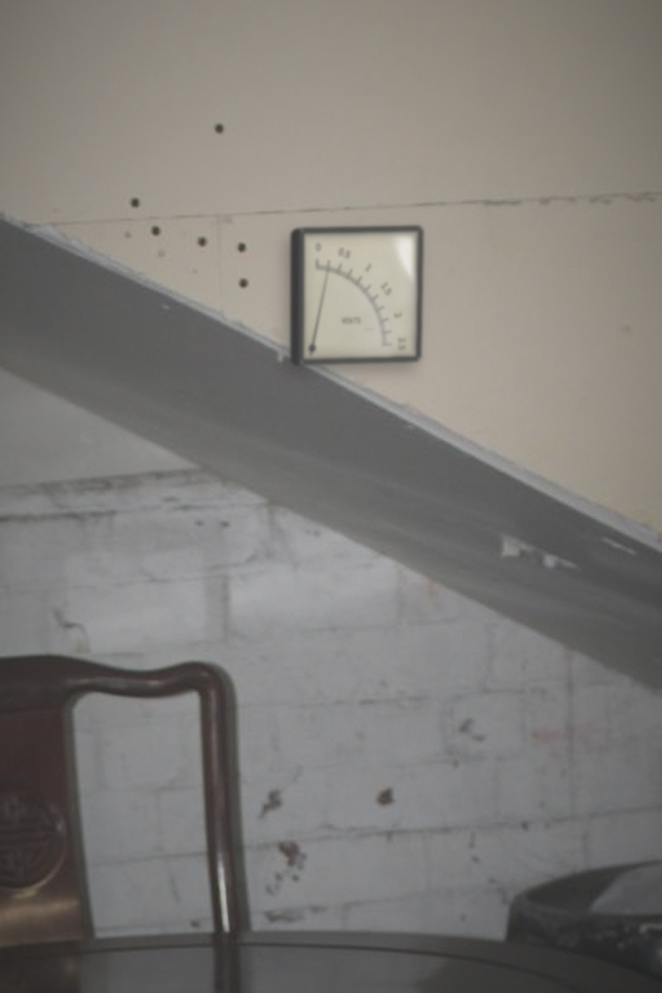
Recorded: 0.25 (V)
